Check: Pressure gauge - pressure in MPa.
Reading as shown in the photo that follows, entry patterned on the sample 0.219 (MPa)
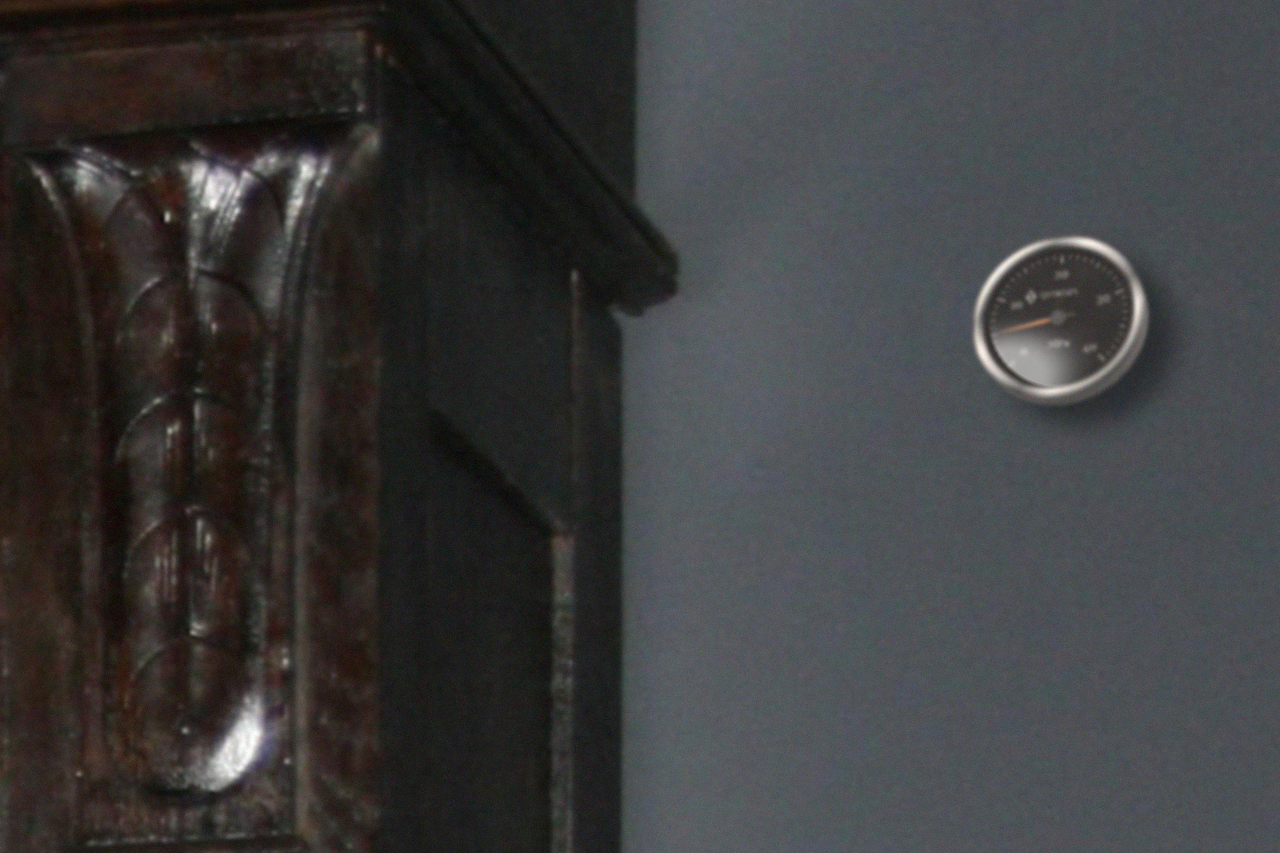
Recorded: 5 (MPa)
